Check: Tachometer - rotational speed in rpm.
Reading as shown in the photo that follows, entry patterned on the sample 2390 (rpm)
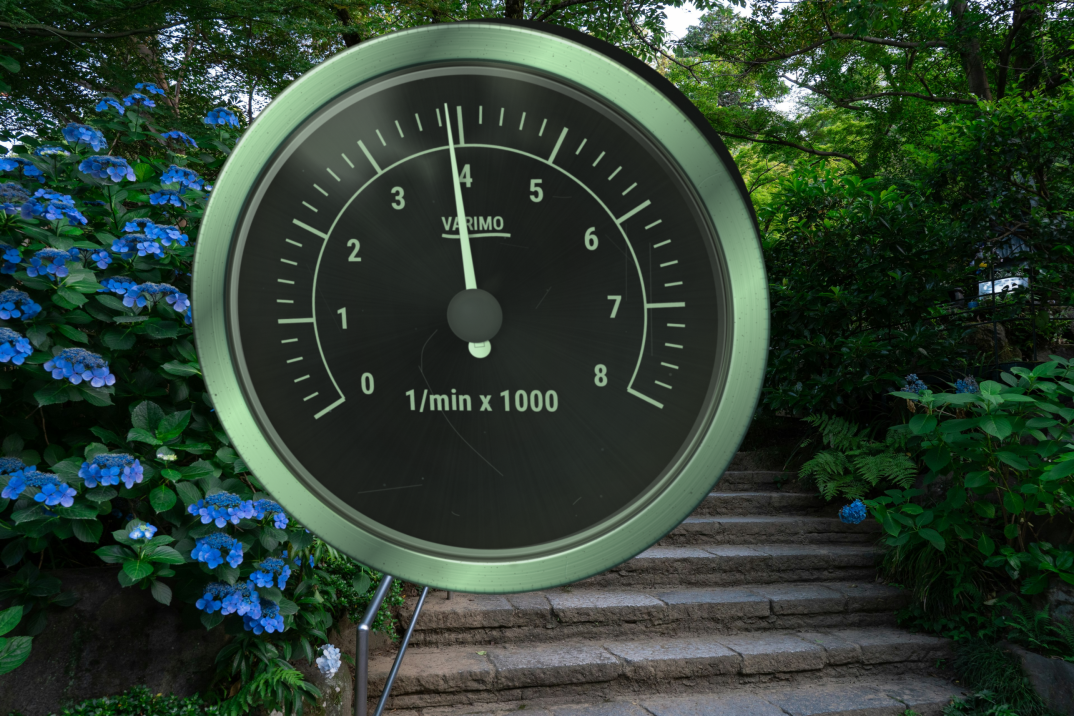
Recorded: 3900 (rpm)
